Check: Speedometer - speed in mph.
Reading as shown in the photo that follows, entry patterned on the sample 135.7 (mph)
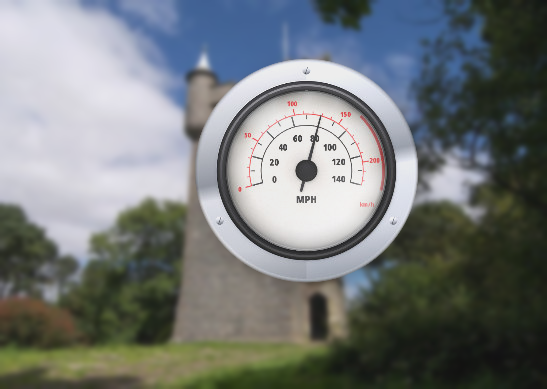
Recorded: 80 (mph)
